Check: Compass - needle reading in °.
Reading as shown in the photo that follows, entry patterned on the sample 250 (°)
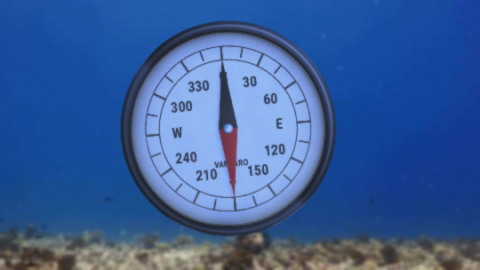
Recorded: 180 (°)
